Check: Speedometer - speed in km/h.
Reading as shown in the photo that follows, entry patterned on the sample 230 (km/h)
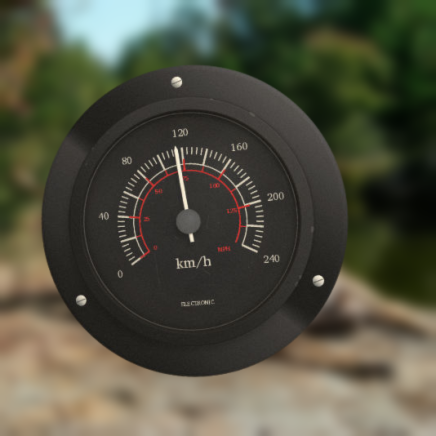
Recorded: 116 (km/h)
